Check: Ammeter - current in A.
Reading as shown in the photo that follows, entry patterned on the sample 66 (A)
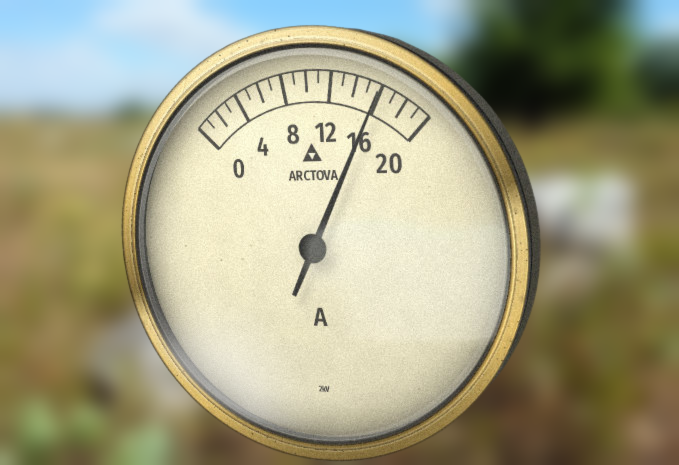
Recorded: 16 (A)
